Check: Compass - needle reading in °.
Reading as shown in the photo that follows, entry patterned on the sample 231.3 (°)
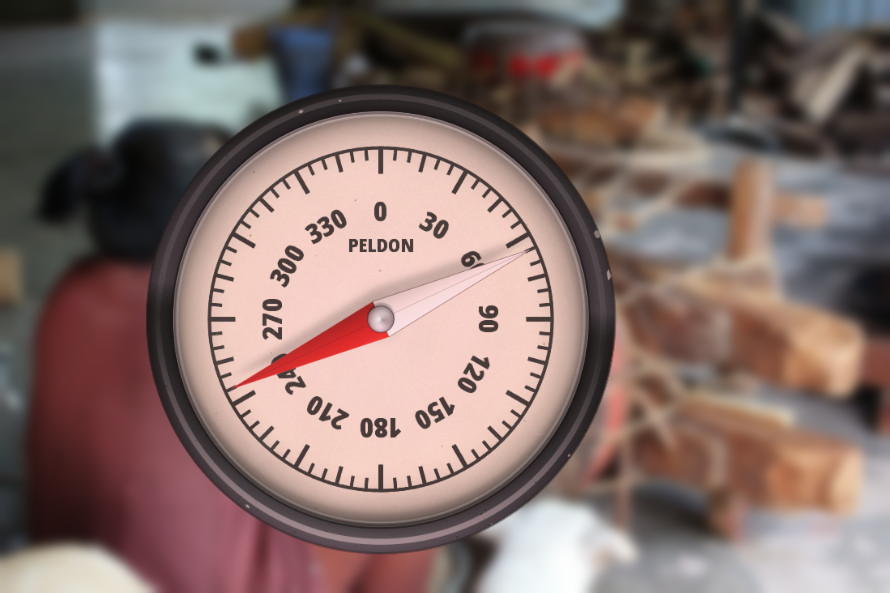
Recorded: 245 (°)
